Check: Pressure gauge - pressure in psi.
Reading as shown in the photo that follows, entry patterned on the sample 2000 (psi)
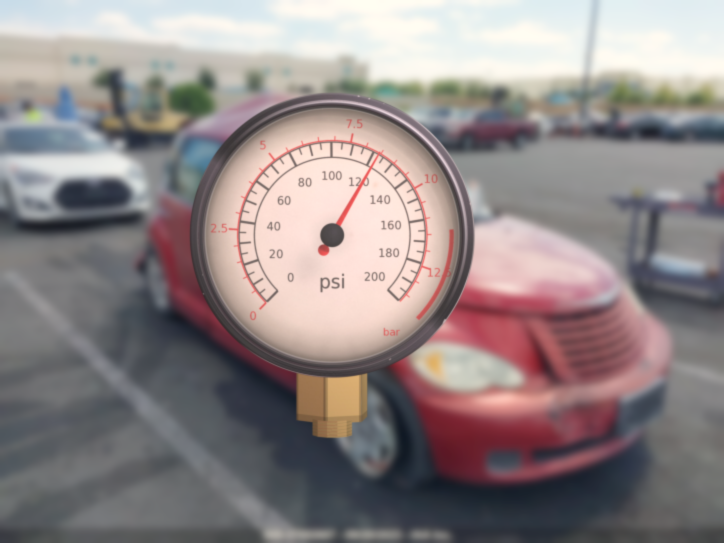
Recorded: 122.5 (psi)
